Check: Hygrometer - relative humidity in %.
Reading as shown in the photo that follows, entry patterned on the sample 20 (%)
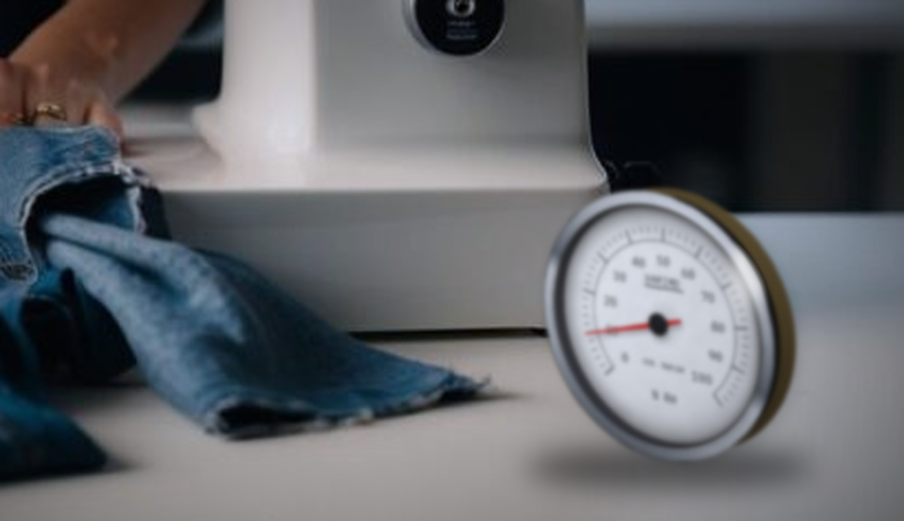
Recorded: 10 (%)
